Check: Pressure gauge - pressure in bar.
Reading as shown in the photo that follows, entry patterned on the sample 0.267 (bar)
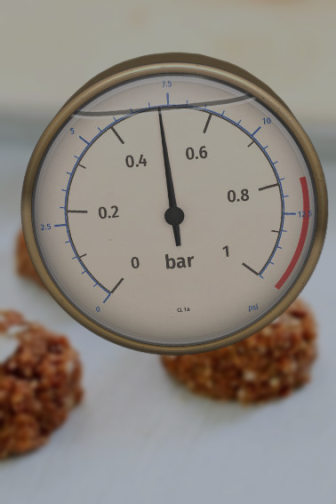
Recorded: 0.5 (bar)
